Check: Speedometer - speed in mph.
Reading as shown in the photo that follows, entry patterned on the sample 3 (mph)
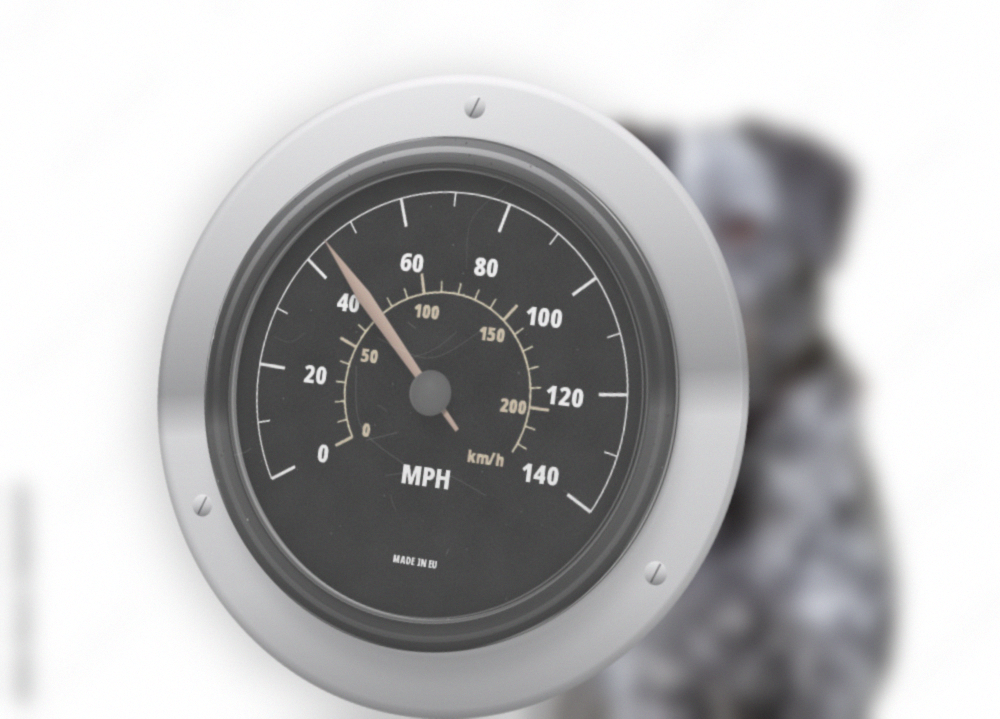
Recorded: 45 (mph)
